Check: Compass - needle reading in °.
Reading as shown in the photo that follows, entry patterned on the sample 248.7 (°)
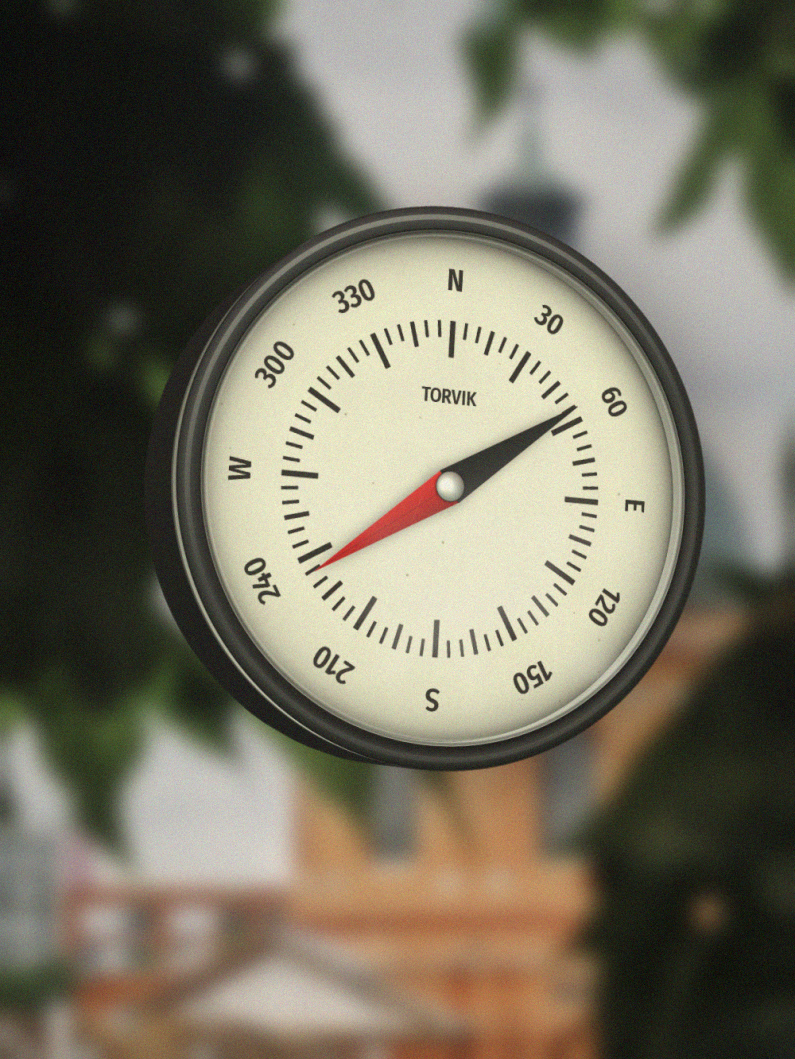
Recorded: 235 (°)
